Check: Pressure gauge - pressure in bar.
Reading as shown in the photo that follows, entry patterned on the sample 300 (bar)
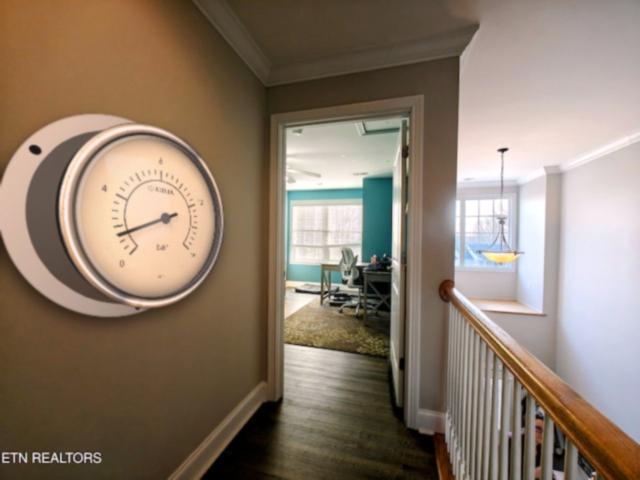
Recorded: 1.5 (bar)
